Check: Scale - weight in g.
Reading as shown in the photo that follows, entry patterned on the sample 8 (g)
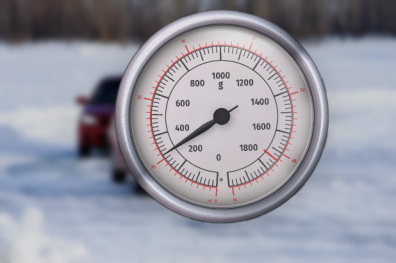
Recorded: 300 (g)
